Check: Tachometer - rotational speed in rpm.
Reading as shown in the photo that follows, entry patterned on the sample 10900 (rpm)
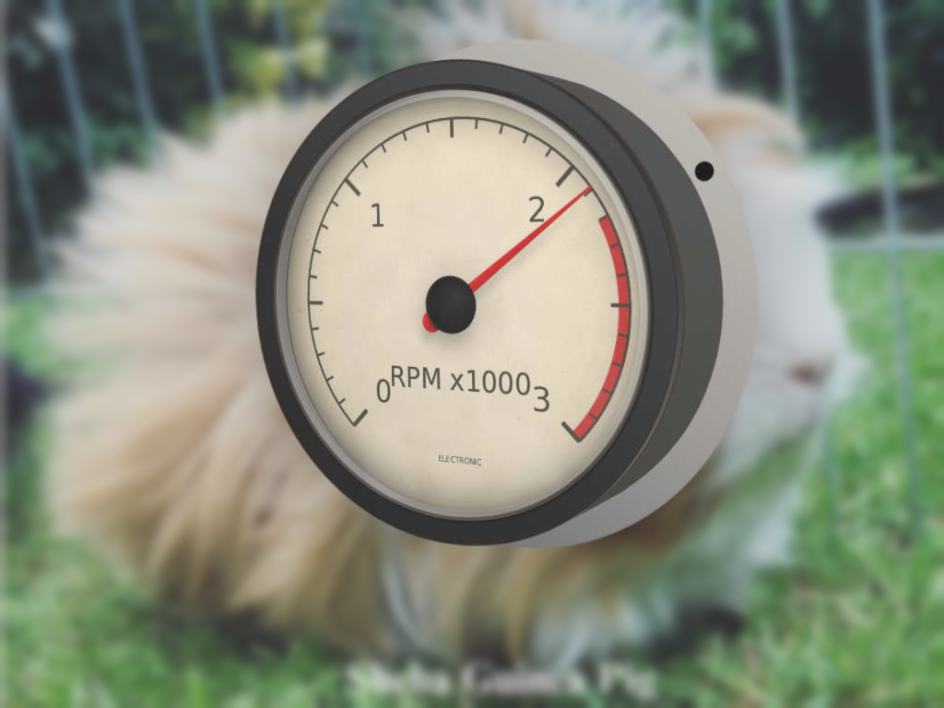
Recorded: 2100 (rpm)
